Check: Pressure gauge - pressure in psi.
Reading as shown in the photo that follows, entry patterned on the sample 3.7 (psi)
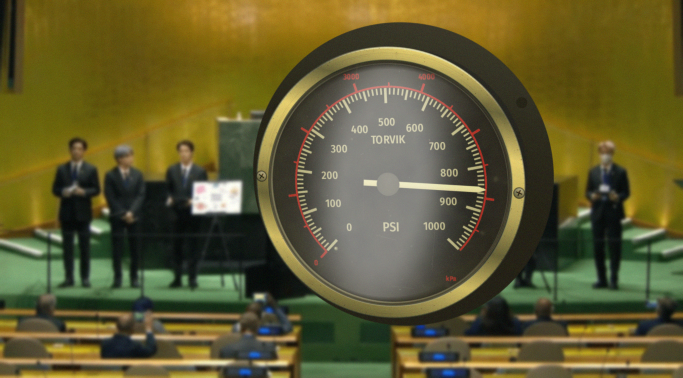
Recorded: 850 (psi)
